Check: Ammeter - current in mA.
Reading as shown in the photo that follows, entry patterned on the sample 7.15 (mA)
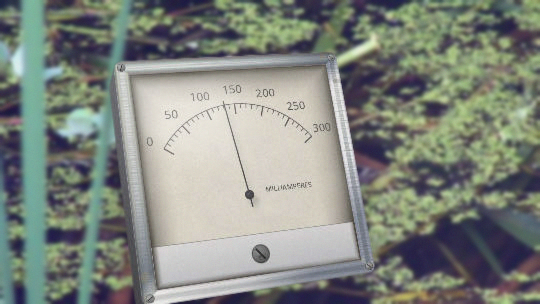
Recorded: 130 (mA)
